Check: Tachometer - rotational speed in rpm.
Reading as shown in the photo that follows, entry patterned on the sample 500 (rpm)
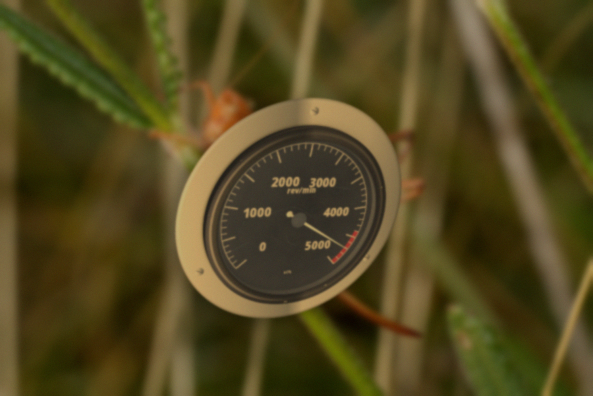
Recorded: 4700 (rpm)
